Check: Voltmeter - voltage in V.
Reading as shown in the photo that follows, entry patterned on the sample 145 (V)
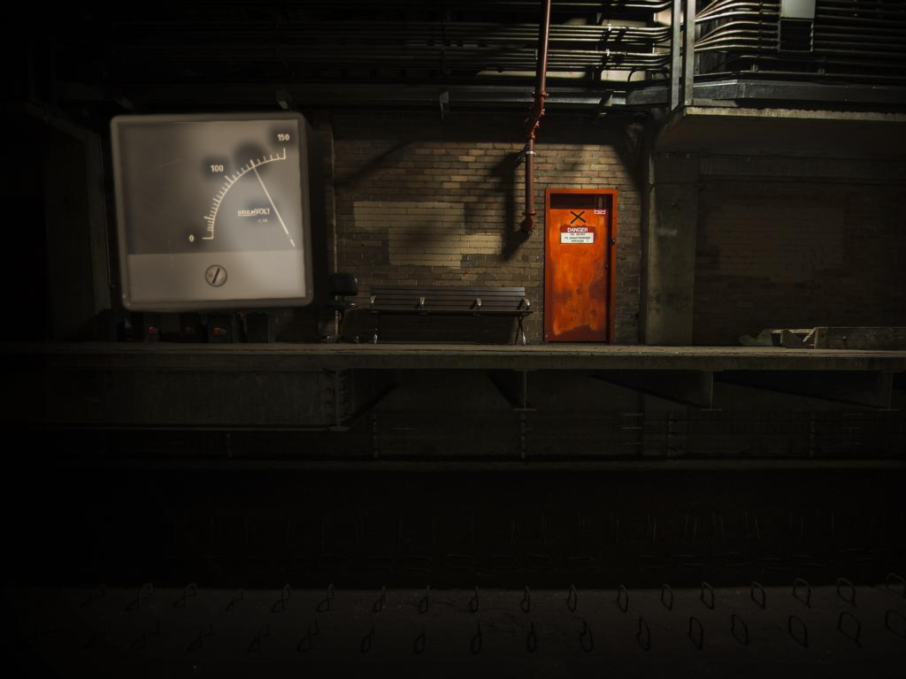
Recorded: 125 (V)
